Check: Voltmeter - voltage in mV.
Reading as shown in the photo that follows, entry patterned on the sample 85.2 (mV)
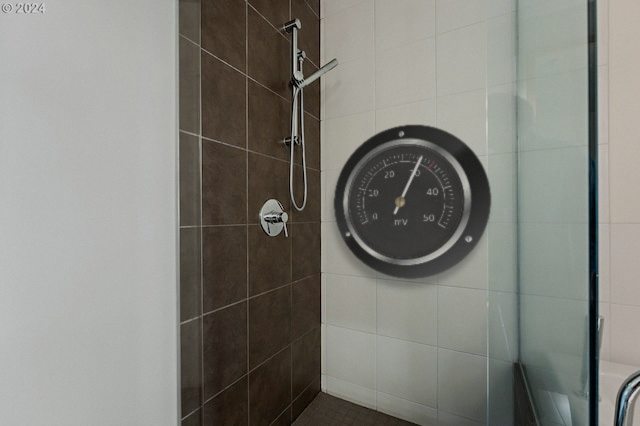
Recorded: 30 (mV)
